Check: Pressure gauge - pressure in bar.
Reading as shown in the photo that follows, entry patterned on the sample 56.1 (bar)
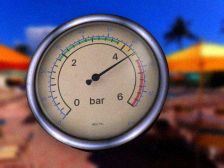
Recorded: 4.4 (bar)
